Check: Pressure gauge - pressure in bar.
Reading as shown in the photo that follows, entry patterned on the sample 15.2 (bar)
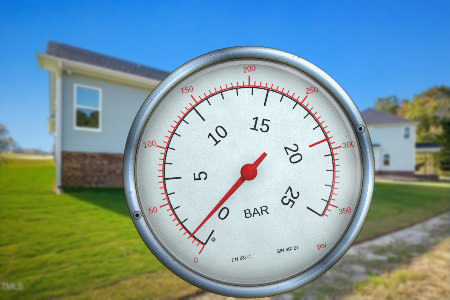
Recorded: 1 (bar)
